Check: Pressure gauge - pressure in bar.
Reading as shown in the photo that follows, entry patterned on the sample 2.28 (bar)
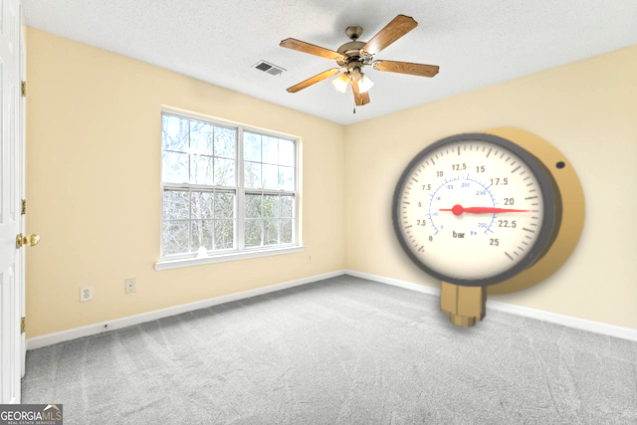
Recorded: 21 (bar)
